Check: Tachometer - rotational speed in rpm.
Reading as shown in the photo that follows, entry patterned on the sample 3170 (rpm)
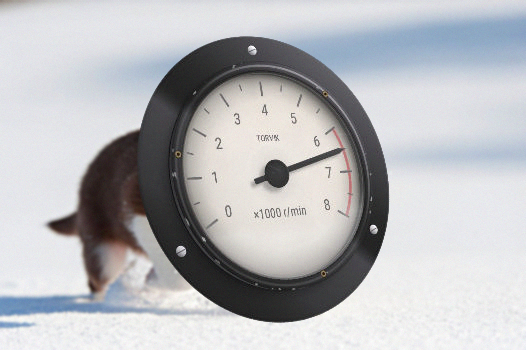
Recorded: 6500 (rpm)
